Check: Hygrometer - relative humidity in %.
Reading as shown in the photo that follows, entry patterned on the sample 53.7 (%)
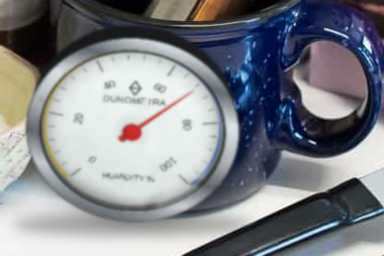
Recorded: 68 (%)
